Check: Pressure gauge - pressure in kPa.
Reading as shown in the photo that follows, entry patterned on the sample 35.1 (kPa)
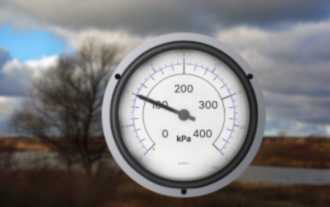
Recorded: 100 (kPa)
